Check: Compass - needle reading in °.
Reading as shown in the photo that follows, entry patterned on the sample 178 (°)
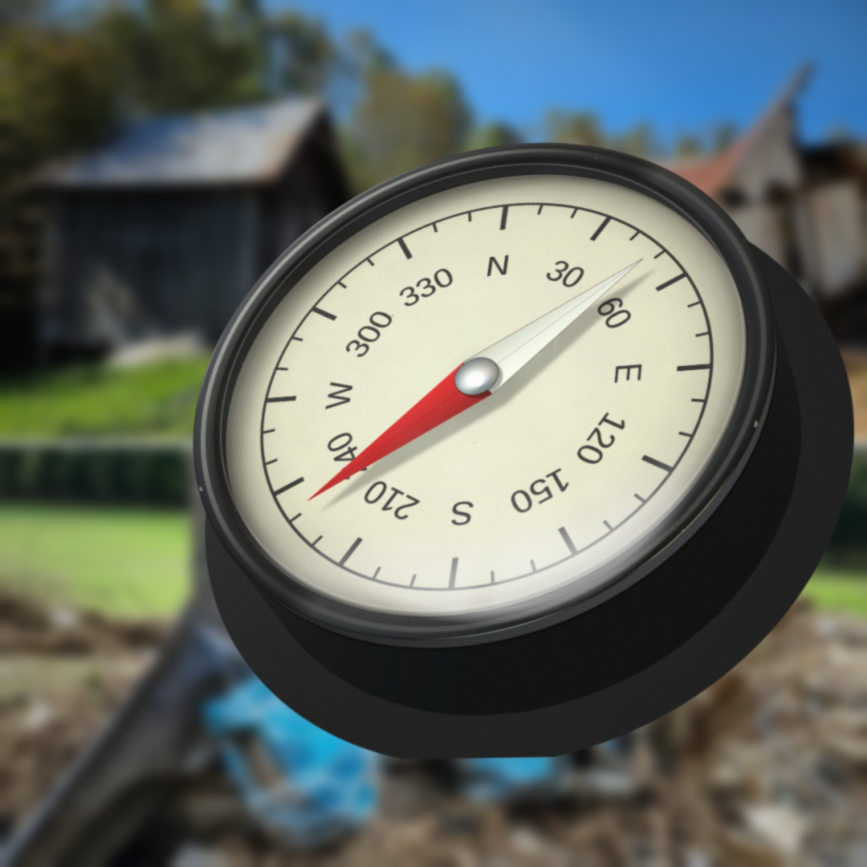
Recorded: 230 (°)
